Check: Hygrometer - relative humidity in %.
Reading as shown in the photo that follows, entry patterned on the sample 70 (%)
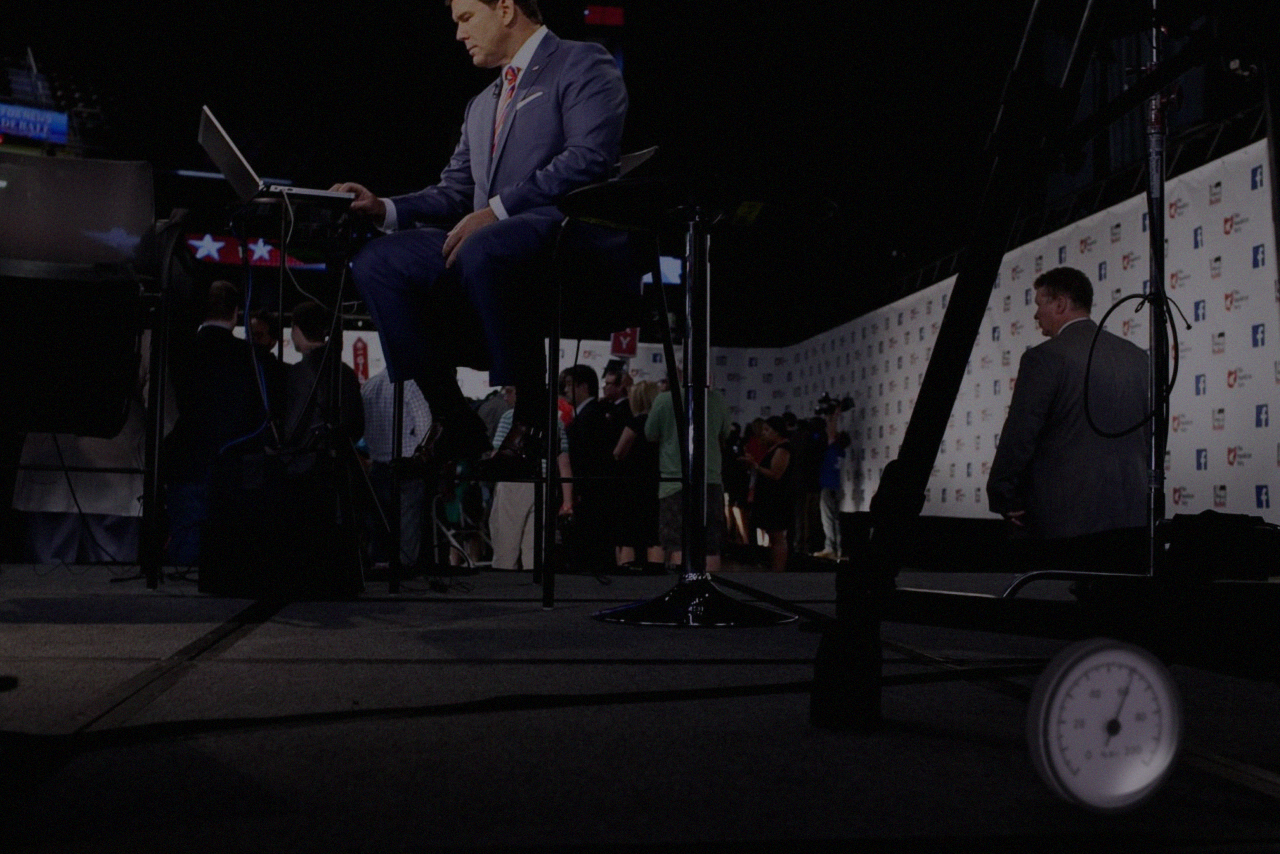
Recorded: 60 (%)
